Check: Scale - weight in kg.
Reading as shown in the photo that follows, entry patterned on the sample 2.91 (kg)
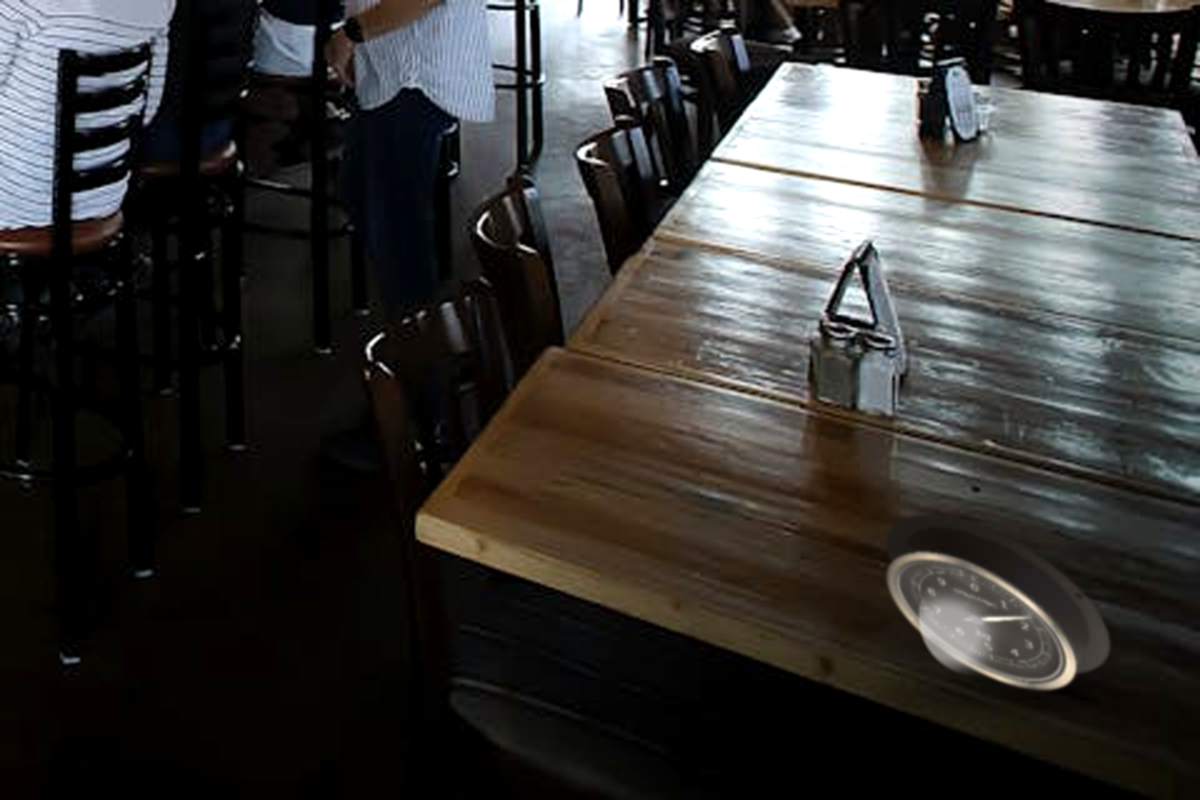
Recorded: 1.5 (kg)
